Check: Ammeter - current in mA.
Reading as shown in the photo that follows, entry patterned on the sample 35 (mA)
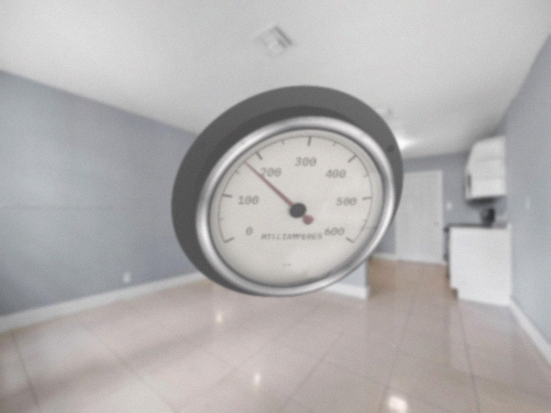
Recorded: 175 (mA)
